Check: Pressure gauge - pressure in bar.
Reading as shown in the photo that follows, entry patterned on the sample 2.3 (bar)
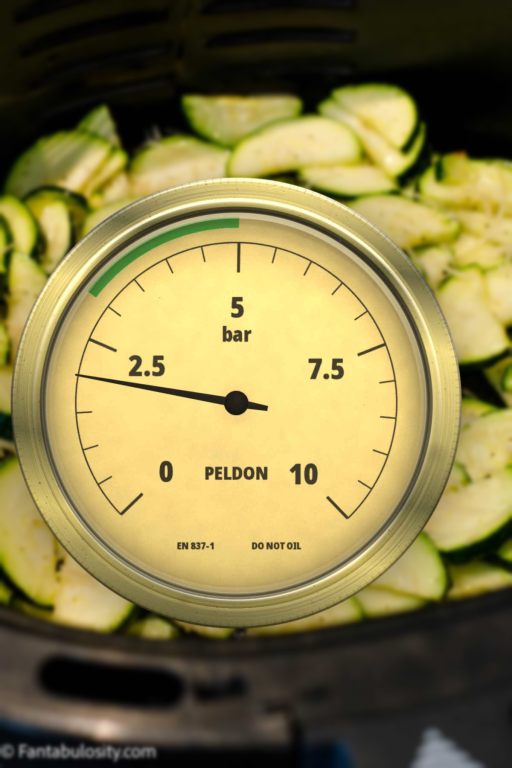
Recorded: 2 (bar)
